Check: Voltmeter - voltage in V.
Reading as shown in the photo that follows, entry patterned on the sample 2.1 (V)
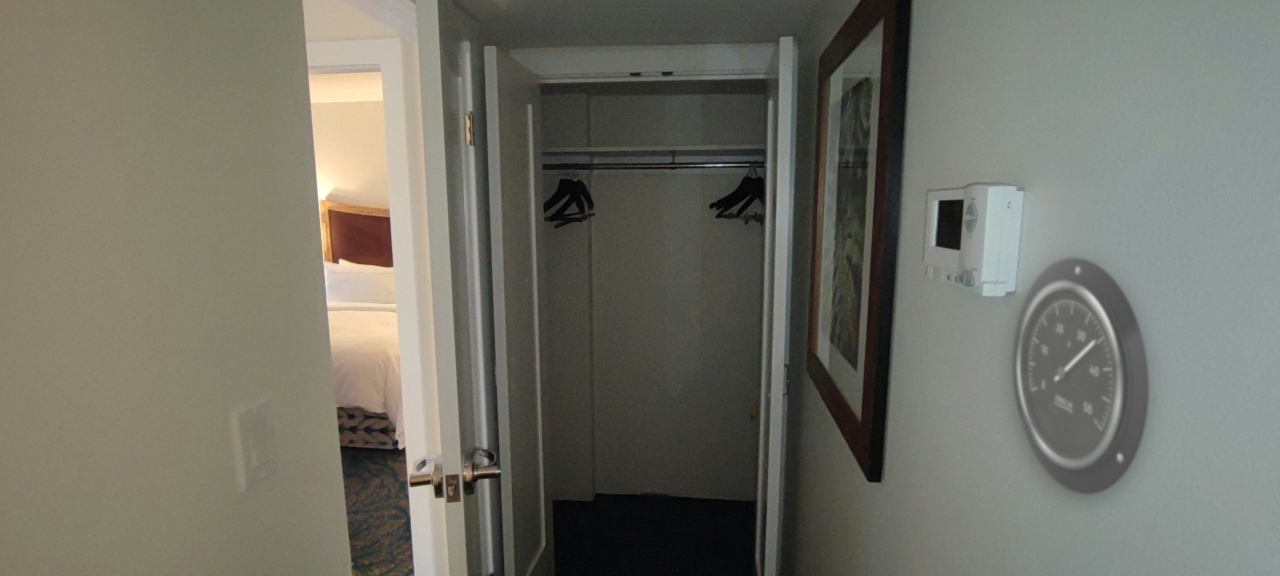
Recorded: 35 (V)
